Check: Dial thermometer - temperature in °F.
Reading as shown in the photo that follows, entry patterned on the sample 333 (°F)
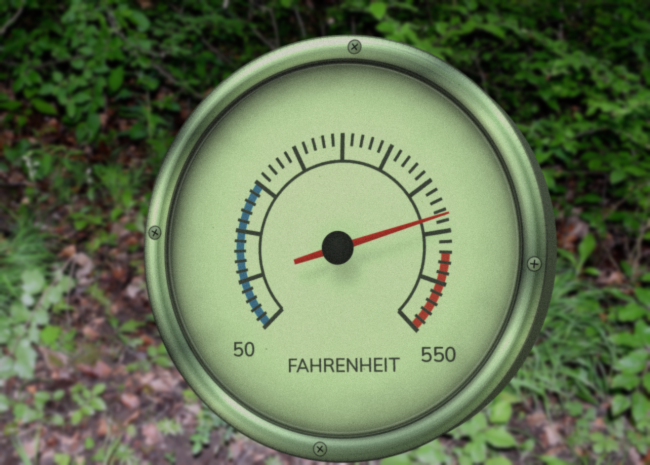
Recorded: 435 (°F)
